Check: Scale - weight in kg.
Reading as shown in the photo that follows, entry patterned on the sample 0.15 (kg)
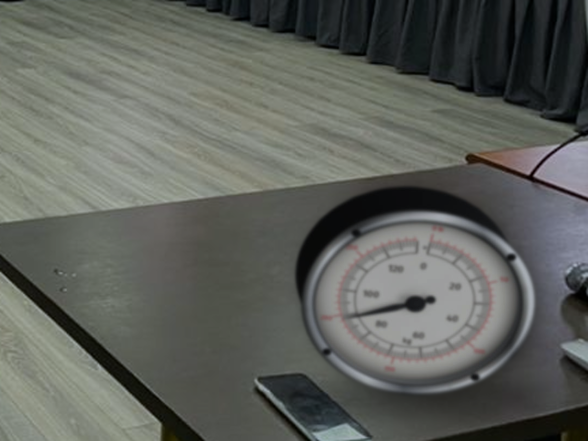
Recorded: 90 (kg)
